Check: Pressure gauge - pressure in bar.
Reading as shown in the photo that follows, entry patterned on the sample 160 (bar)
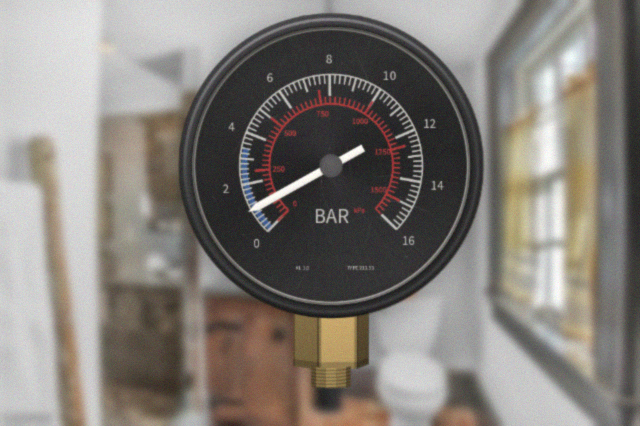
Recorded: 1 (bar)
